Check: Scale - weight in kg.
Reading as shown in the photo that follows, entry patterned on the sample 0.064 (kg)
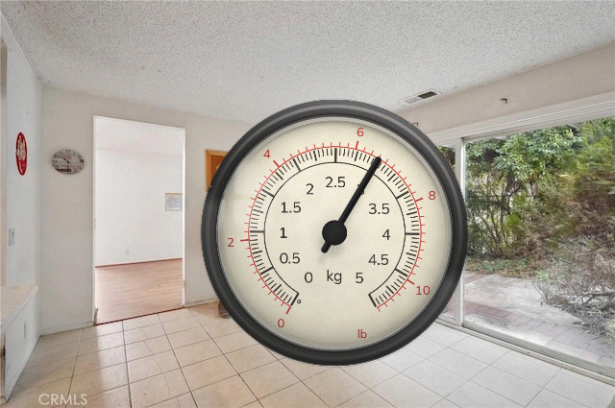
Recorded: 3 (kg)
